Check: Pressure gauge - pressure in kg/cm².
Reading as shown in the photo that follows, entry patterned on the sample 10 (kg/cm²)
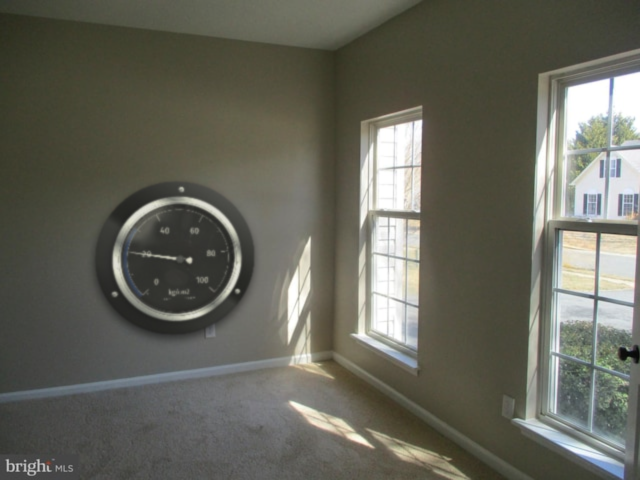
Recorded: 20 (kg/cm²)
